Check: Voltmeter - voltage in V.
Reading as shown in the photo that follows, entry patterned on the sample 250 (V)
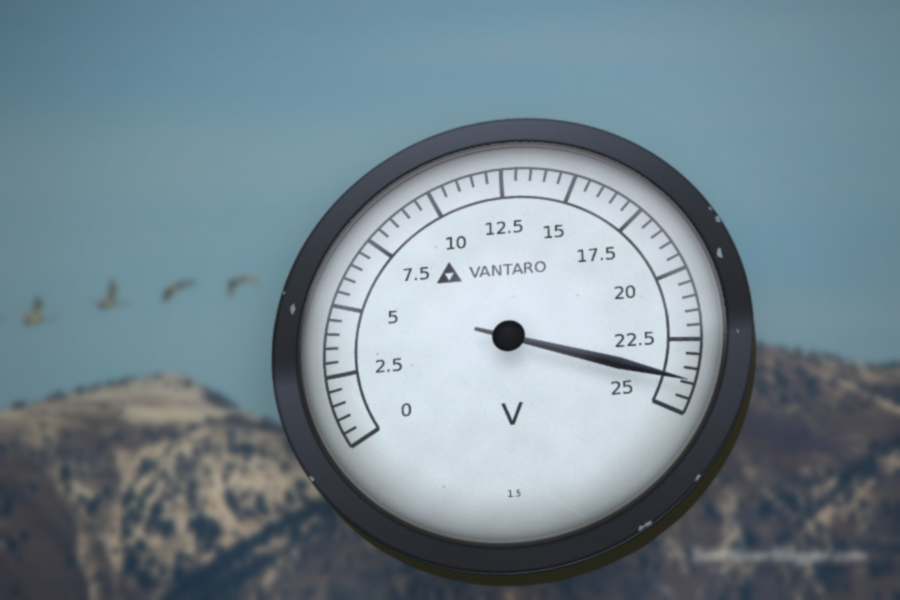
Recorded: 24 (V)
